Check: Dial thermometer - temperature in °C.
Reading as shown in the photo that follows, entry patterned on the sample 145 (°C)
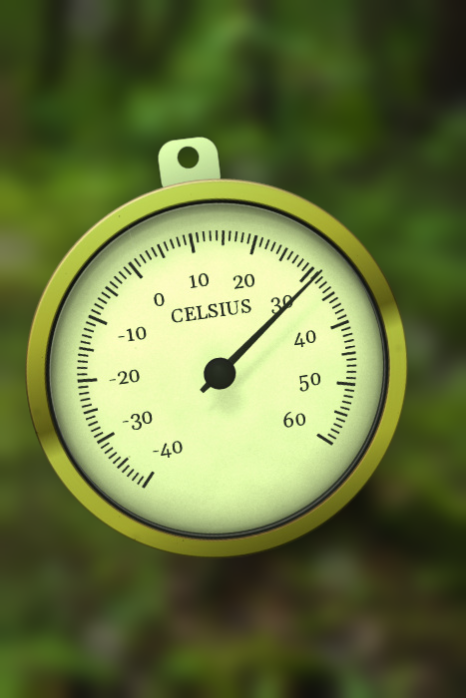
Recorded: 31 (°C)
